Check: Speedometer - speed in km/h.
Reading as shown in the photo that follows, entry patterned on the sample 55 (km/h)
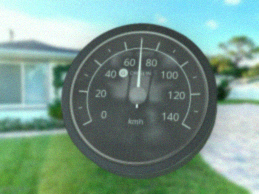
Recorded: 70 (km/h)
